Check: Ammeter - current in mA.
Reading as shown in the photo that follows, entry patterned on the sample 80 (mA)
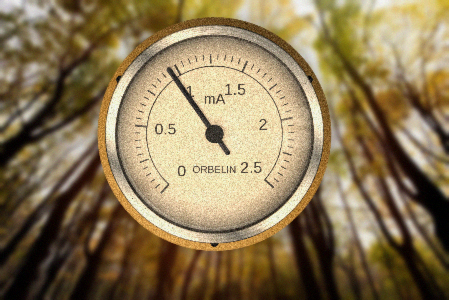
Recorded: 0.95 (mA)
